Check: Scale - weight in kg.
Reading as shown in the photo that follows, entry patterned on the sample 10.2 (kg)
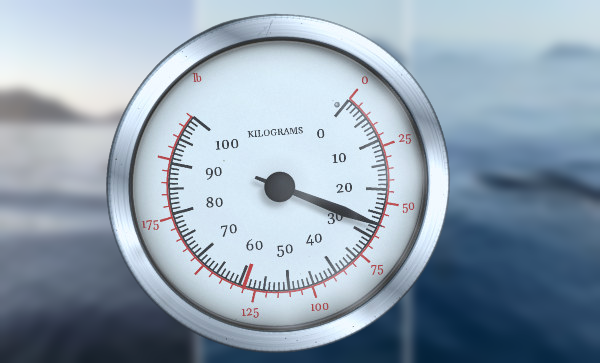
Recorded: 27 (kg)
